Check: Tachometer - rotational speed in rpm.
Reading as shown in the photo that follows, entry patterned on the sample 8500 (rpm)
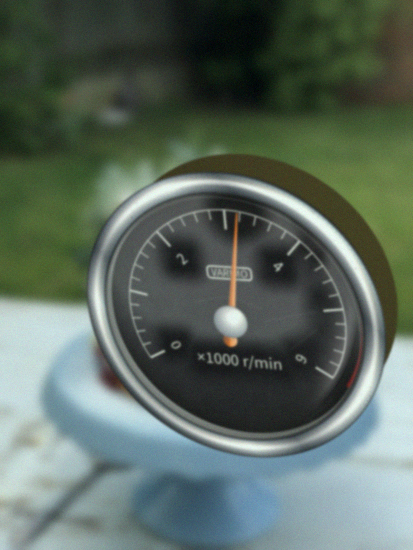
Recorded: 3200 (rpm)
